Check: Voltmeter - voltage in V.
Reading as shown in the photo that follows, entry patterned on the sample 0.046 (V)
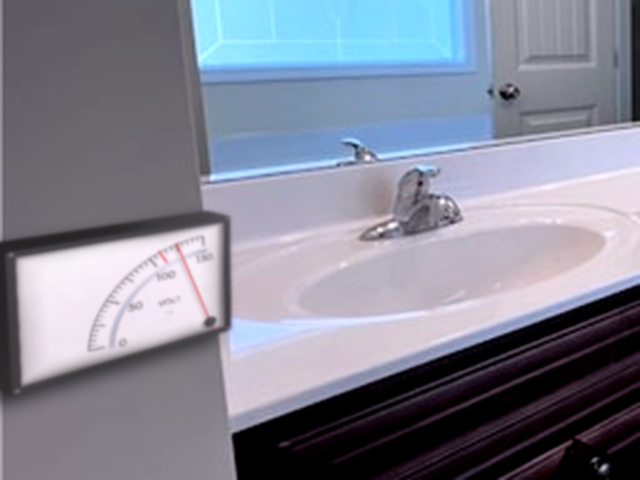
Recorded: 125 (V)
